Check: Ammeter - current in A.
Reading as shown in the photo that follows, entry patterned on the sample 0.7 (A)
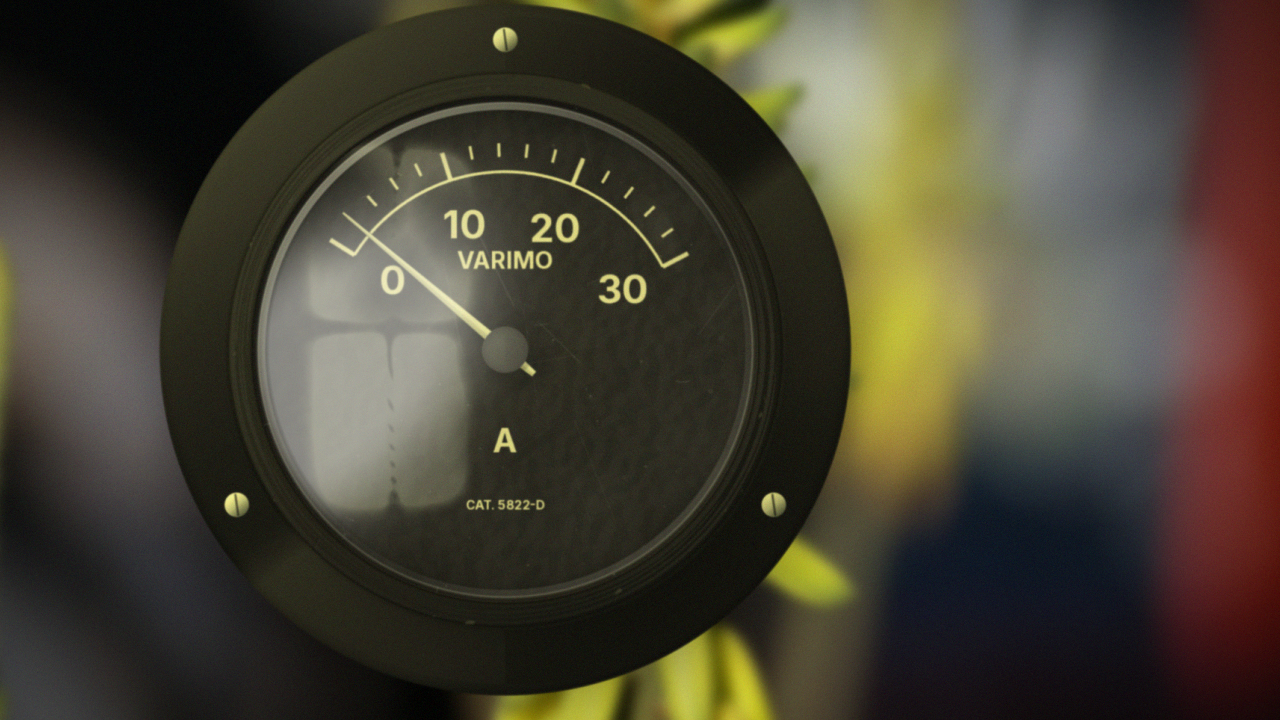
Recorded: 2 (A)
